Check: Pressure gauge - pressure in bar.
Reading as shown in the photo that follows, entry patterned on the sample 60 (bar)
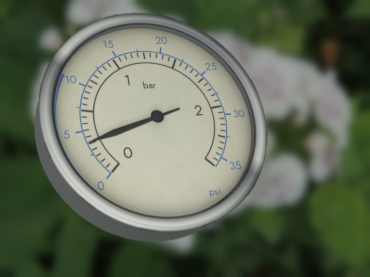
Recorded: 0.25 (bar)
